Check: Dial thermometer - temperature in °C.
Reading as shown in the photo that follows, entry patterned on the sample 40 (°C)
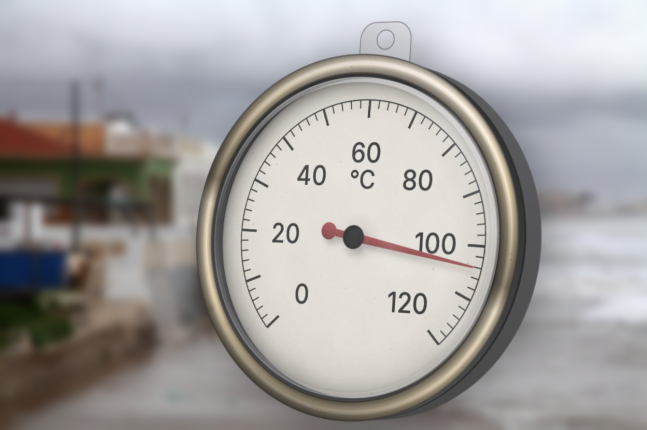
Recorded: 104 (°C)
